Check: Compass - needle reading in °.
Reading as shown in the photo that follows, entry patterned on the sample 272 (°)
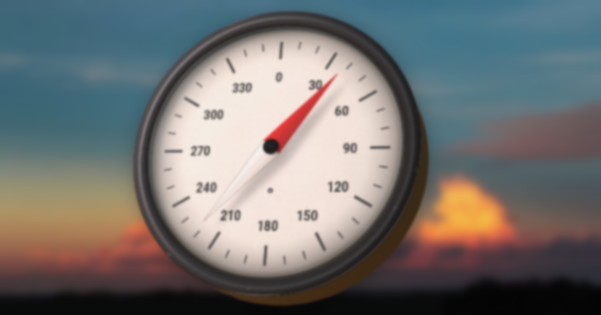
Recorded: 40 (°)
